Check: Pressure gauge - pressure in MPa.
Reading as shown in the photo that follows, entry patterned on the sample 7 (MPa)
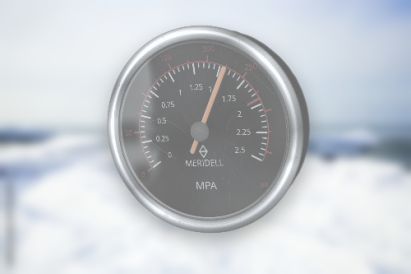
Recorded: 1.55 (MPa)
